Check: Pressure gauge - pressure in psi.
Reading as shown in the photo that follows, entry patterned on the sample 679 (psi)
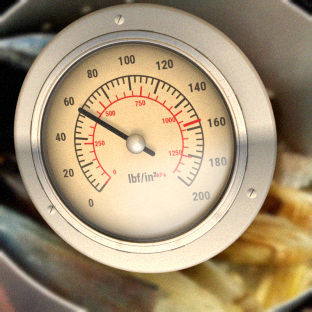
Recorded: 60 (psi)
